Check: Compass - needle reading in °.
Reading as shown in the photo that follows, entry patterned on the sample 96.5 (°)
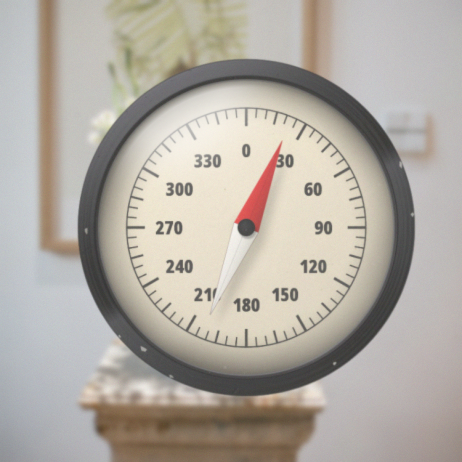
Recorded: 22.5 (°)
